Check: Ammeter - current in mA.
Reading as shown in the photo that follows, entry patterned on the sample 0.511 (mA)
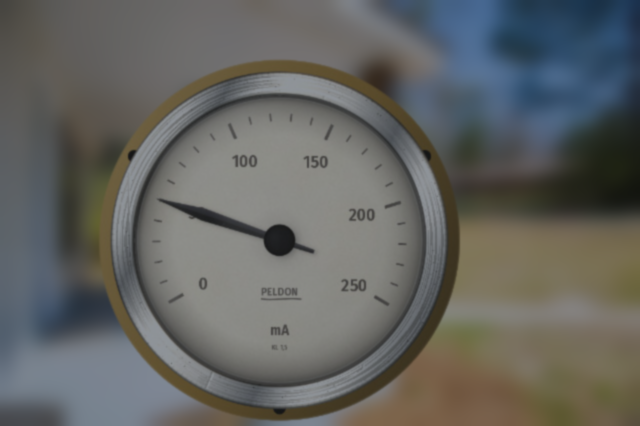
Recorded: 50 (mA)
